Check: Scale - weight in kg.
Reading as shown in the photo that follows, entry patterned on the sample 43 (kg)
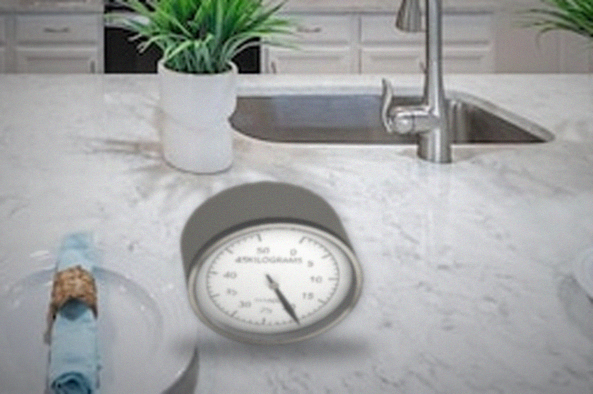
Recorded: 20 (kg)
